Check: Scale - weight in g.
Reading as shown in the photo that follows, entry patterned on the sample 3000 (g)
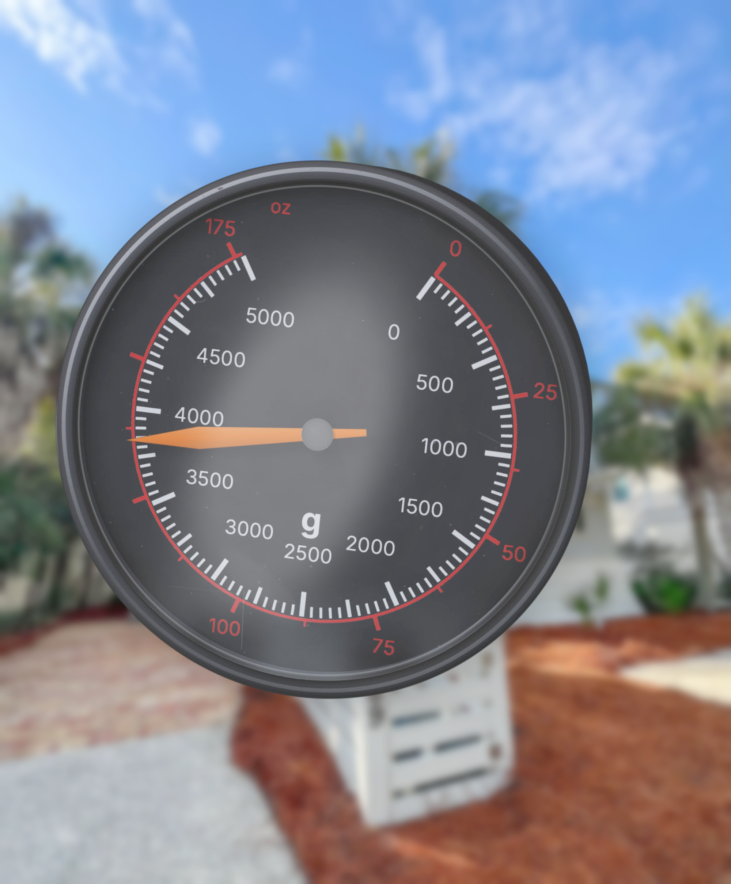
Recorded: 3850 (g)
